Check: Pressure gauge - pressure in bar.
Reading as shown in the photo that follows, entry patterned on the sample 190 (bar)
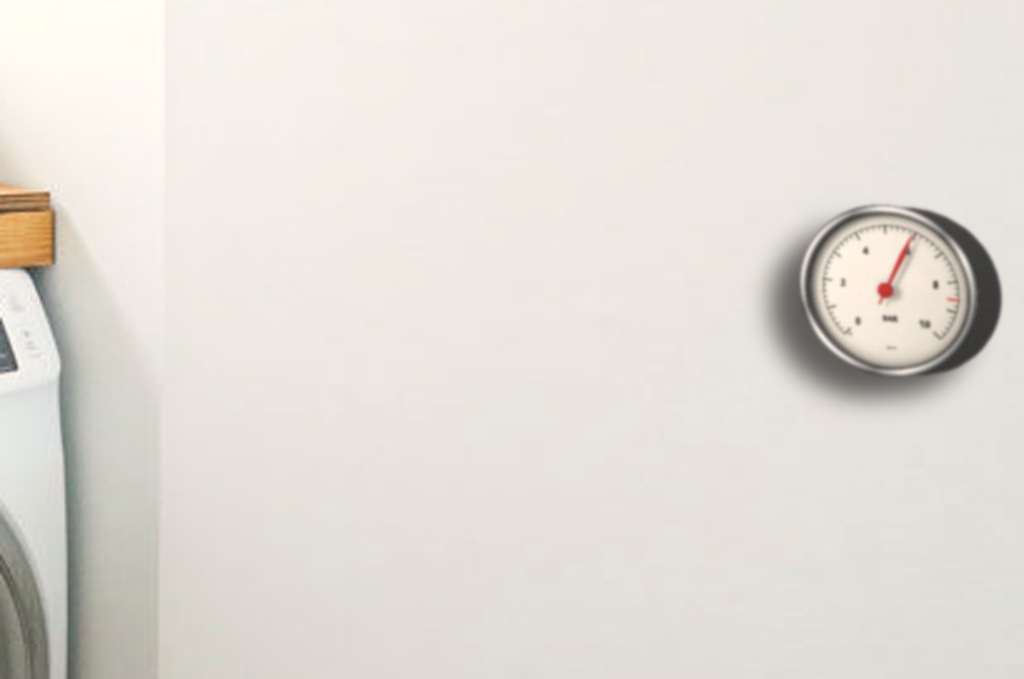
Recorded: 6 (bar)
